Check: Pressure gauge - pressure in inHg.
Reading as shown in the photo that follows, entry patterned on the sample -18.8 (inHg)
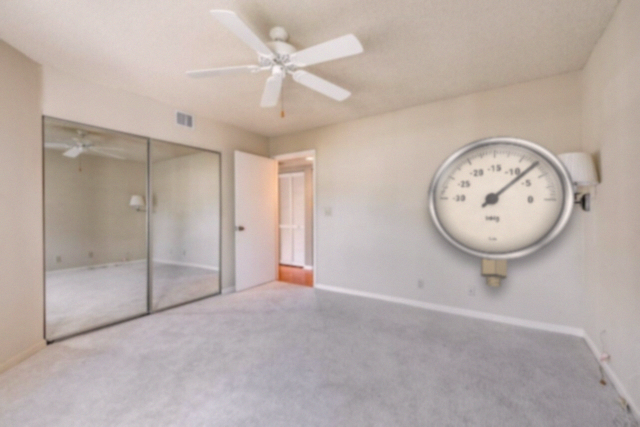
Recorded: -7.5 (inHg)
